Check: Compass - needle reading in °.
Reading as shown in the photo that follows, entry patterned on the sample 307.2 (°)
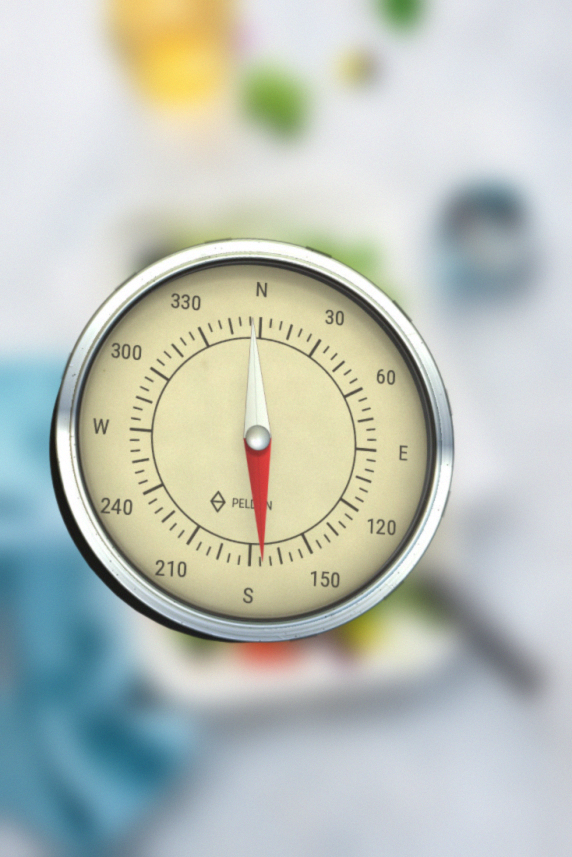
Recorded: 175 (°)
